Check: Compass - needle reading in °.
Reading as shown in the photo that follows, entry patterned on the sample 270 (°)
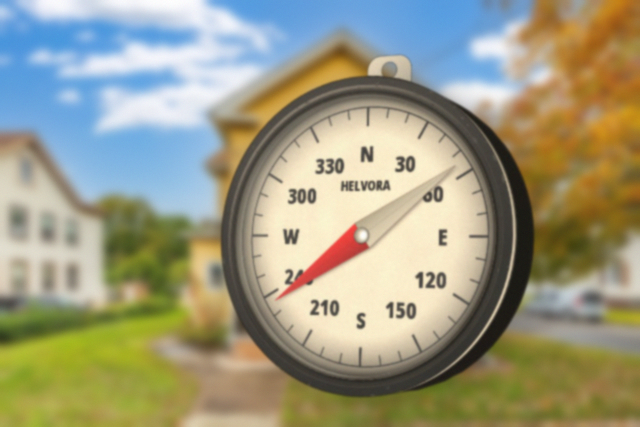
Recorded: 235 (°)
